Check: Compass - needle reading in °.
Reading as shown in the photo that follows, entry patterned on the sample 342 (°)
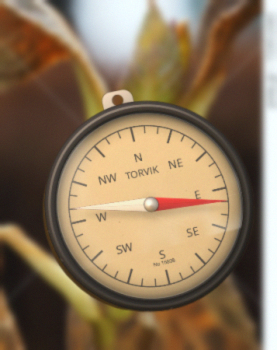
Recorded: 100 (°)
